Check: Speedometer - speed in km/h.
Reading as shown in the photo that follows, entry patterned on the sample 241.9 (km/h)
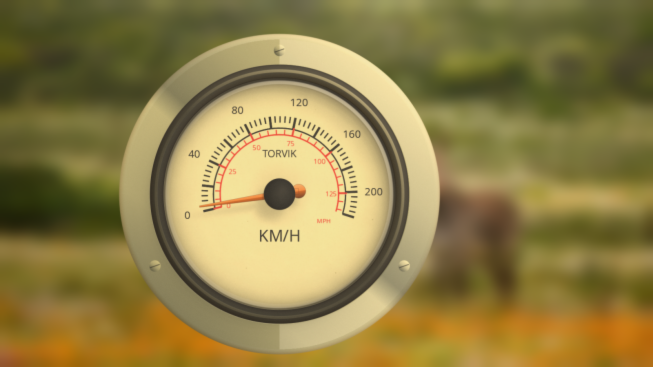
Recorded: 4 (km/h)
